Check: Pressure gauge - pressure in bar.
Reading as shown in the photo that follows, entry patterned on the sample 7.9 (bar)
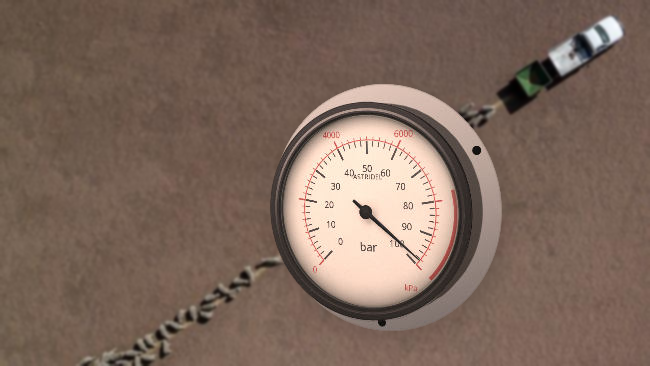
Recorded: 98 (bar)
